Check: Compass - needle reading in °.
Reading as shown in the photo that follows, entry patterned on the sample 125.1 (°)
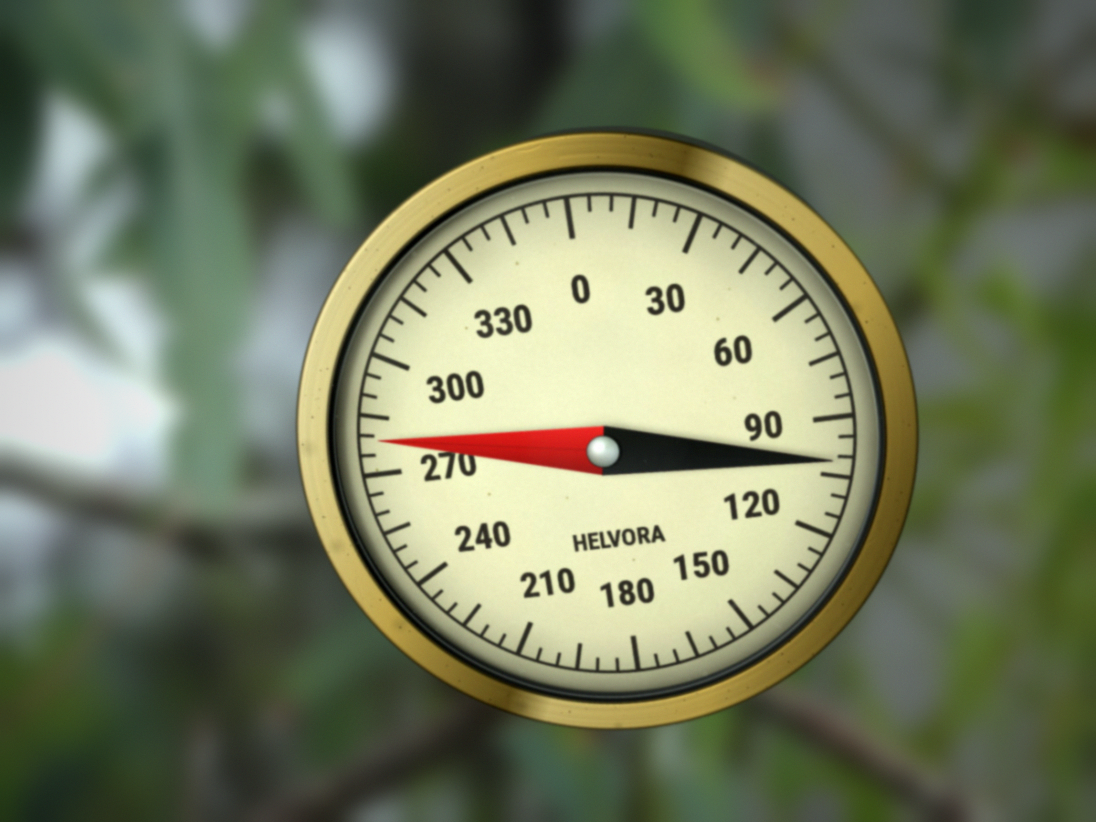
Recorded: 280 (°)
